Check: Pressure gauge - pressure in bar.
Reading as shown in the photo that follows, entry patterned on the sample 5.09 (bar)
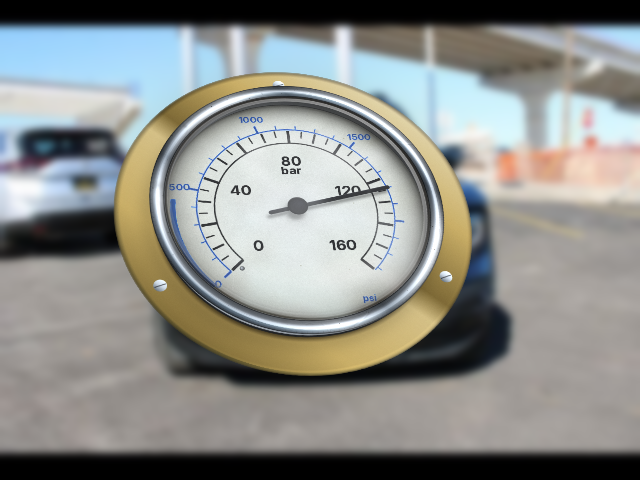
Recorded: 125 (bar)
